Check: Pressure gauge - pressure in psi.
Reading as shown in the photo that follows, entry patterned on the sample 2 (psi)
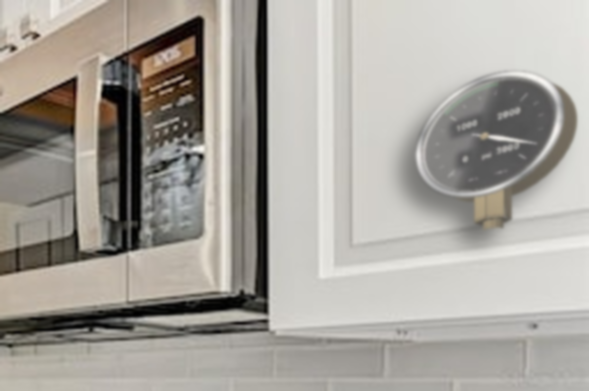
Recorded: 2800 (psi)
